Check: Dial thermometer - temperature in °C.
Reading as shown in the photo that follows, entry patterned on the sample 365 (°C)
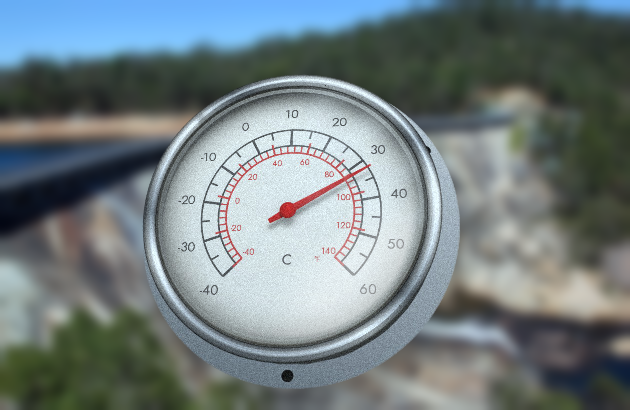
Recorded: 32.5 (°C)
